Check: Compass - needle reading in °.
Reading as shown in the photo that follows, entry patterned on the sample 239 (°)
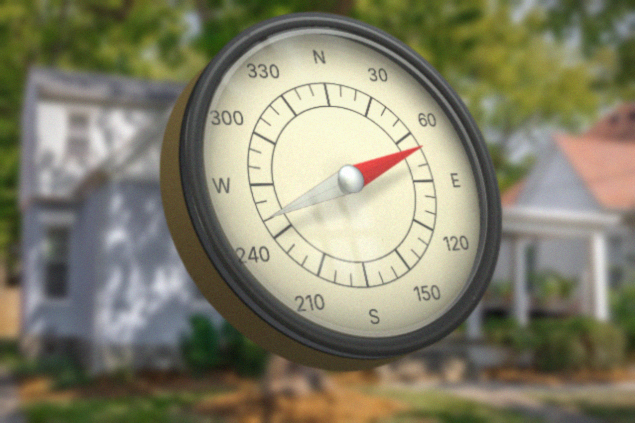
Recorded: 70 (°)
